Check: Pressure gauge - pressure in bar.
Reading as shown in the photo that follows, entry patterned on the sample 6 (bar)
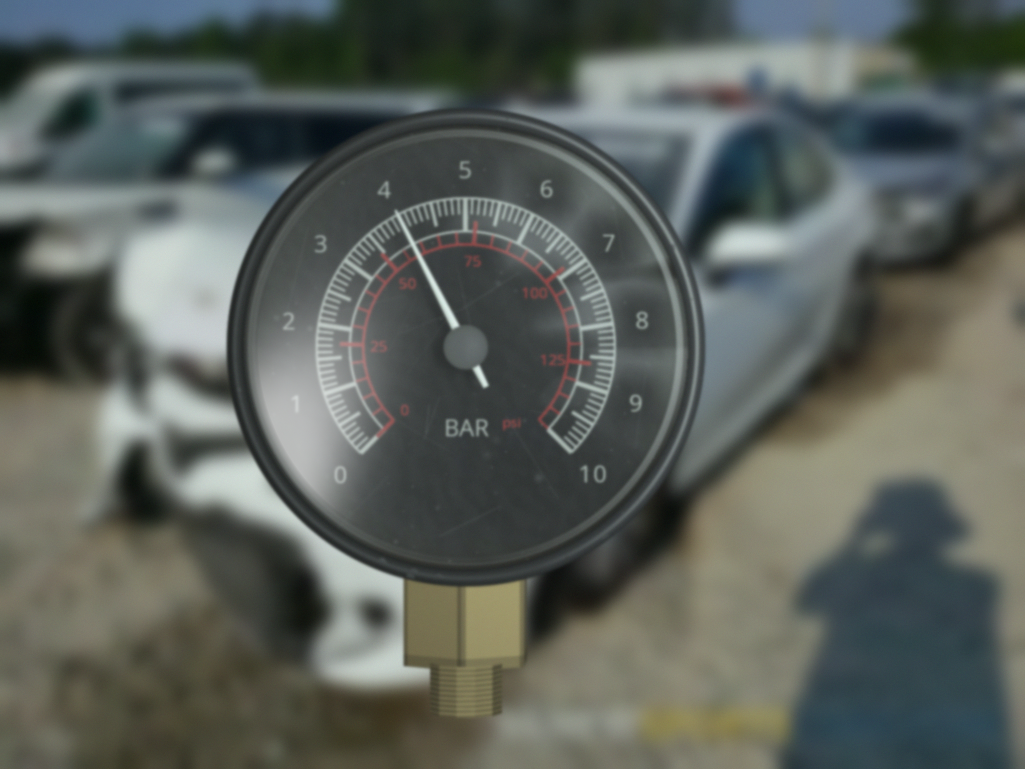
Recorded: 4 (bar)
